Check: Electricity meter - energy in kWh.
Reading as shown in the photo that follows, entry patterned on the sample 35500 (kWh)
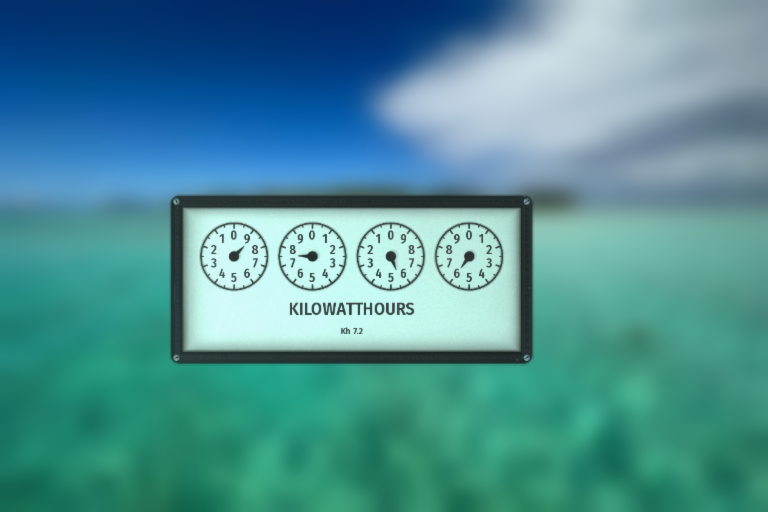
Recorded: 8756 (kWh)
